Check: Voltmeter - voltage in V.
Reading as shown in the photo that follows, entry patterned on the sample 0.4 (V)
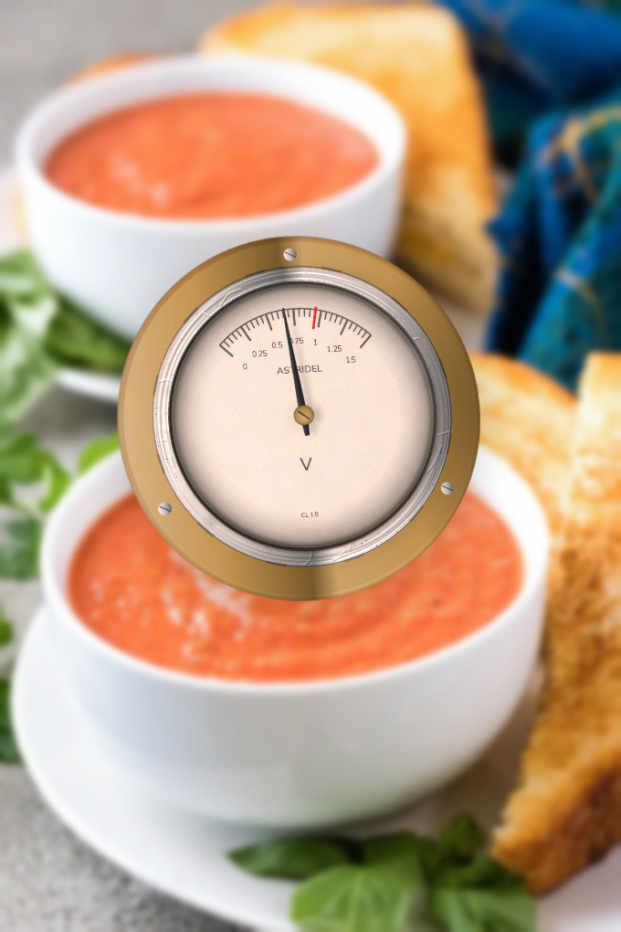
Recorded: 0.65 (V)
